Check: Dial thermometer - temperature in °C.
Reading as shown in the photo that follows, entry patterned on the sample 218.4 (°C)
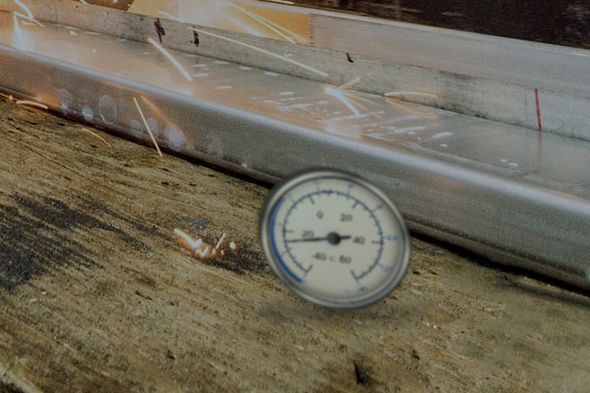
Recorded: -24 (°C)
